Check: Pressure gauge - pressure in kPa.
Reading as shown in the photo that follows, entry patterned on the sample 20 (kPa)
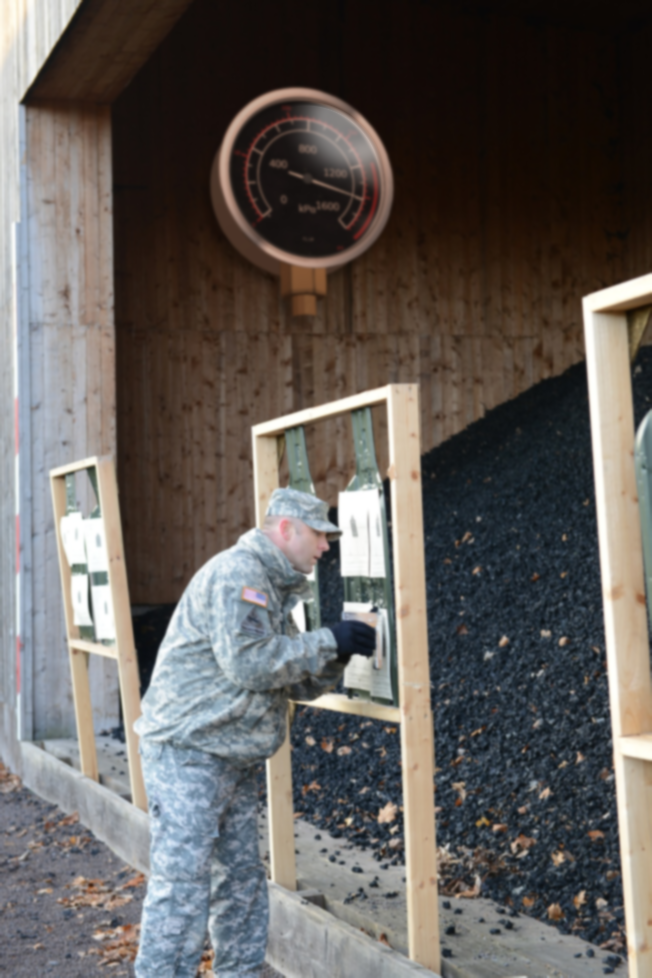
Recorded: 1400 (kPa)
